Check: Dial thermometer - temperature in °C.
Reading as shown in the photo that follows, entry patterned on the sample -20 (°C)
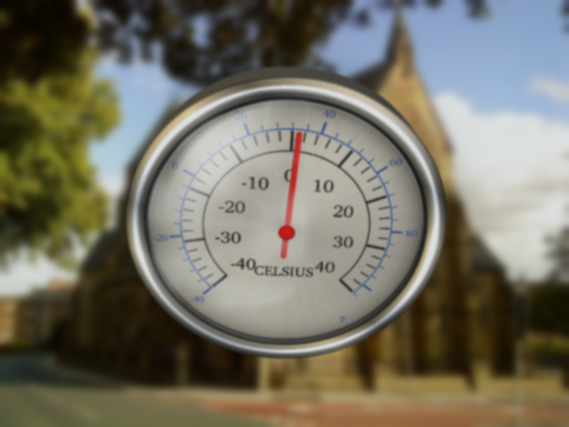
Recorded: 1 (°C)
